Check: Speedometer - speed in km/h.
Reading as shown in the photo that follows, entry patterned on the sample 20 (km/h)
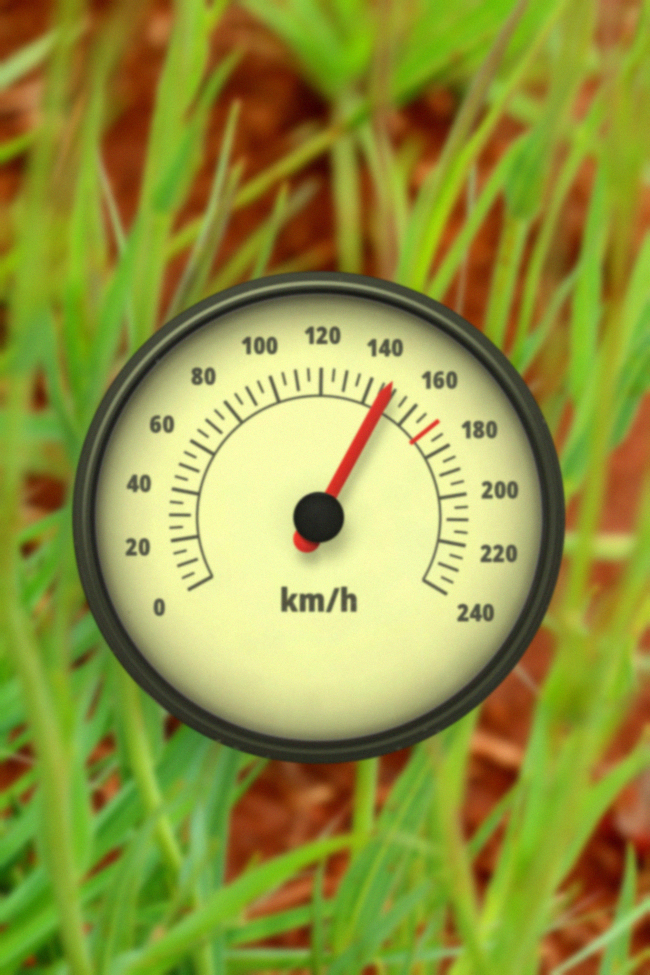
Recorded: 147.5 (km/h)
